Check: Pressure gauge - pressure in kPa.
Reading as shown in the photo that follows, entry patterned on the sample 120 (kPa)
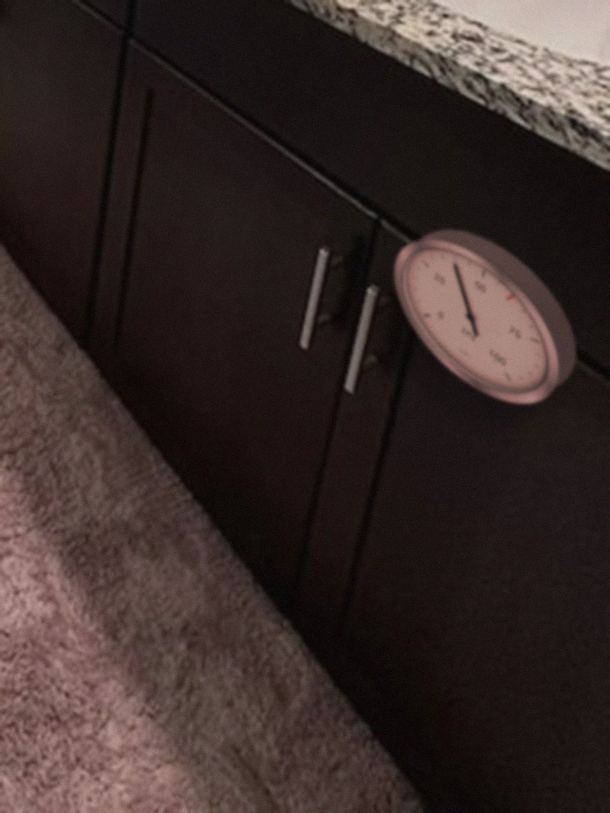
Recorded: 40 (kPa)
